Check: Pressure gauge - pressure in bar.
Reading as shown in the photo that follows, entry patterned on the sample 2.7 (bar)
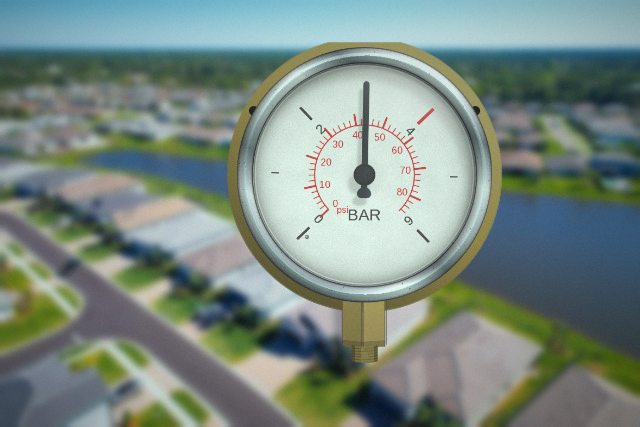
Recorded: 3 (bar)
